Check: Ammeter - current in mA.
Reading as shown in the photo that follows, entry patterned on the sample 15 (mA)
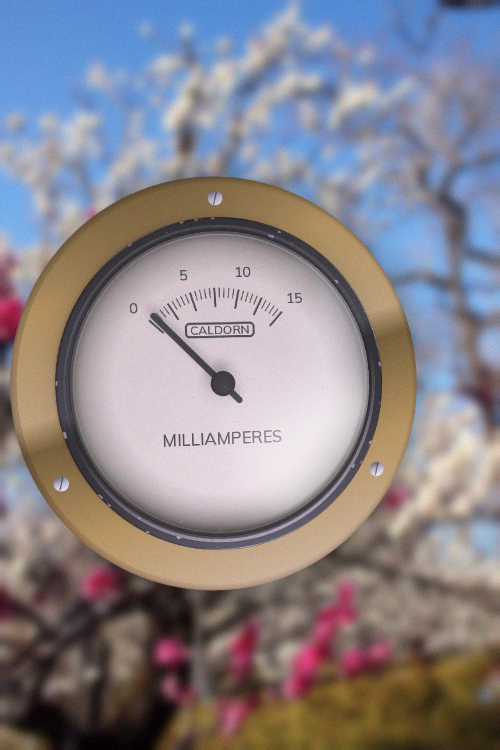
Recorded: 0.5 (mA)
